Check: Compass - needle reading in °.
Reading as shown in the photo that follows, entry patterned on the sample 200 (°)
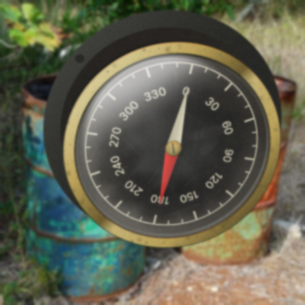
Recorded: 180 (°)
